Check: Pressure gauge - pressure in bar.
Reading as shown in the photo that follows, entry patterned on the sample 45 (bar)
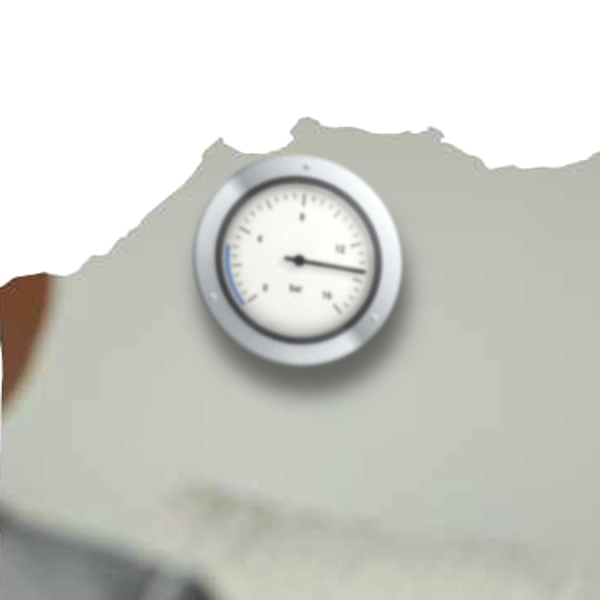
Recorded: 13.5 (bar)
